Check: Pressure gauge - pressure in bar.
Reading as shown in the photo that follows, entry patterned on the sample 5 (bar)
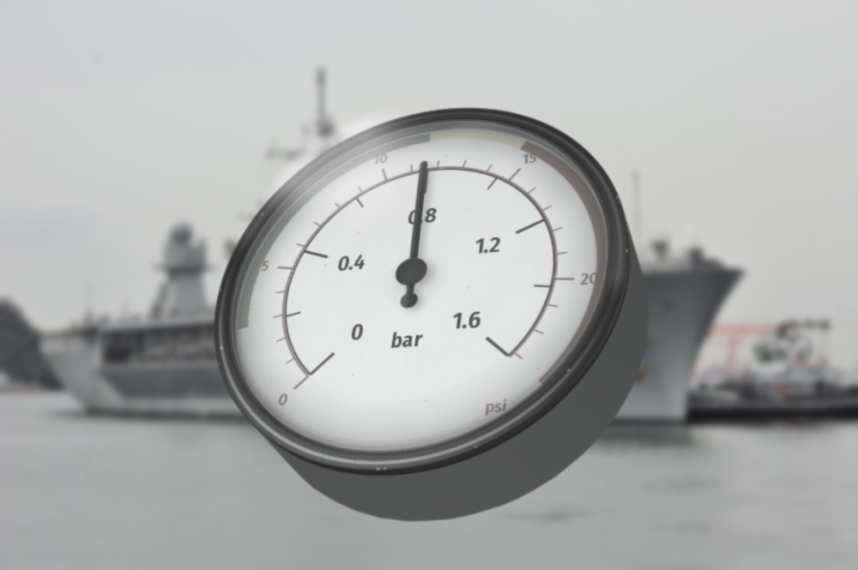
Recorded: 0.8 (bar)
